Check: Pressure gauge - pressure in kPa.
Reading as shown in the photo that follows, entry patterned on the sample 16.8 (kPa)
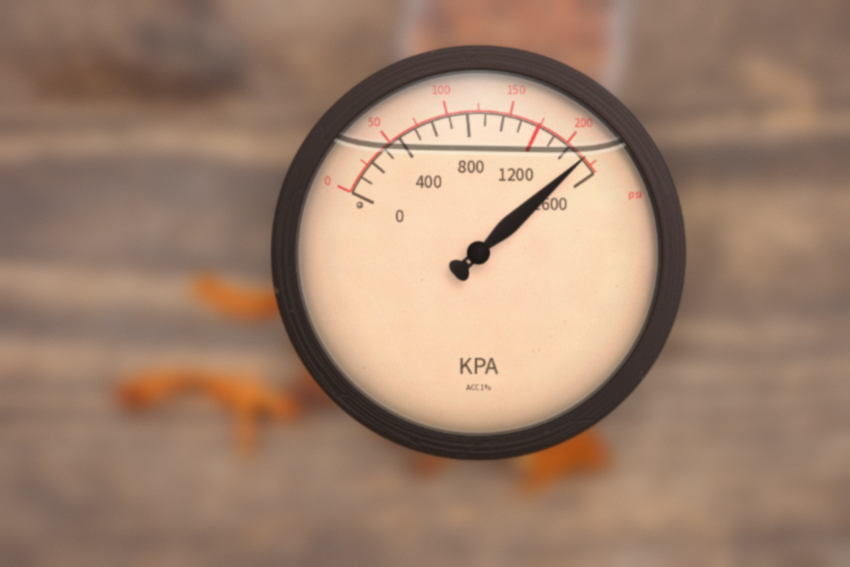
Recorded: 1500 (kPa)
